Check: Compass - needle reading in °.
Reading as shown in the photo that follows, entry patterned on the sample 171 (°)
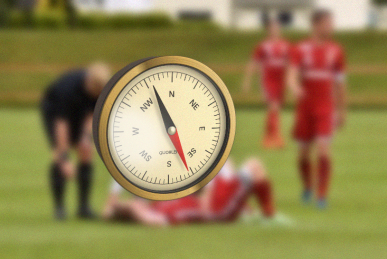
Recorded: 155 (°)
